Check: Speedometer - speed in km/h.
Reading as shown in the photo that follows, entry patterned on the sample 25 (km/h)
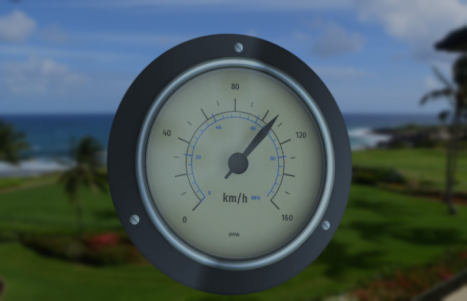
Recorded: 105 (km/h)
